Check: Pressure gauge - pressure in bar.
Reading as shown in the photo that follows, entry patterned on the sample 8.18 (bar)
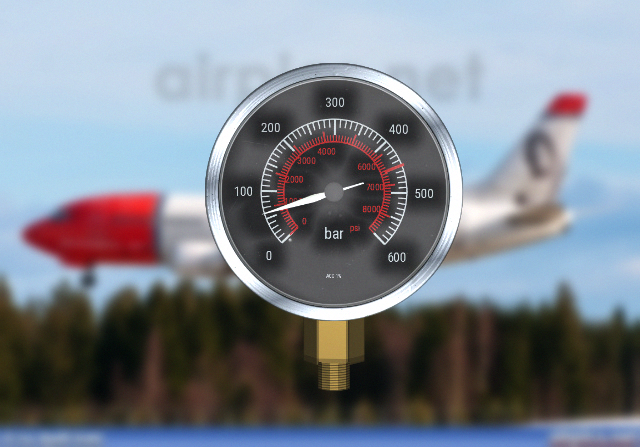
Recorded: 60 (bar)
